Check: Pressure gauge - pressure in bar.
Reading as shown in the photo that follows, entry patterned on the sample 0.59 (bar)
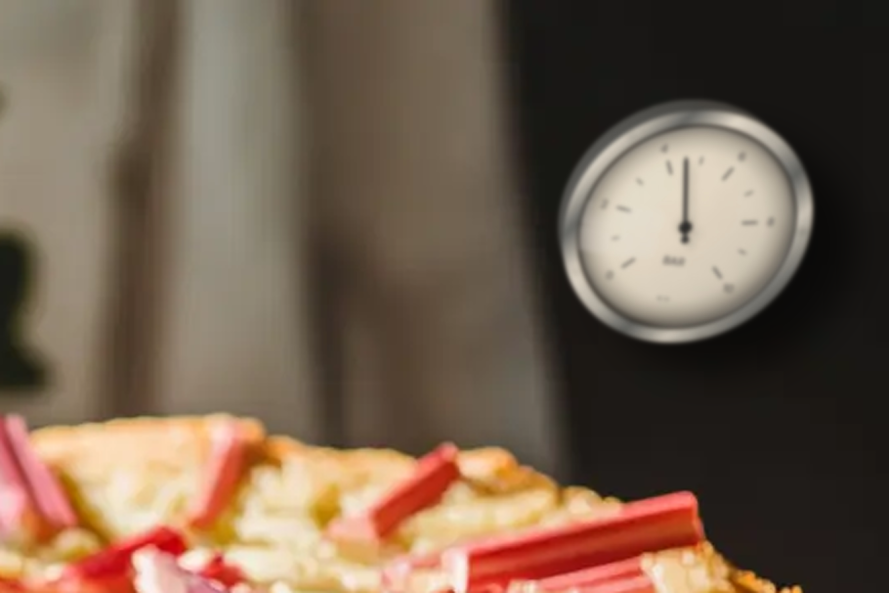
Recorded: 4.5 (bar)
